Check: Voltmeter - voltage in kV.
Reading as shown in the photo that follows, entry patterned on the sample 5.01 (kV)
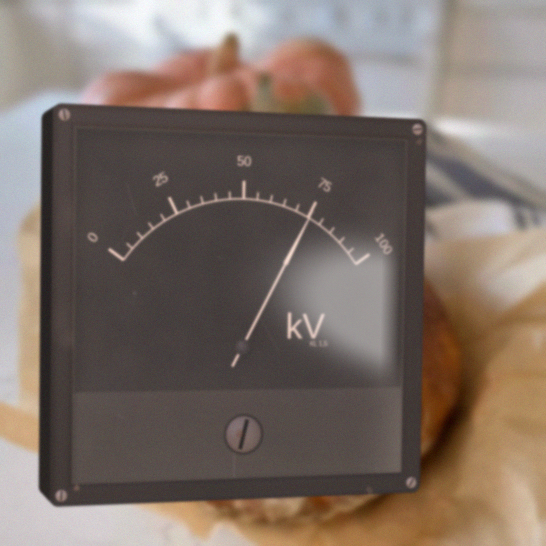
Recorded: 75 (kV)
